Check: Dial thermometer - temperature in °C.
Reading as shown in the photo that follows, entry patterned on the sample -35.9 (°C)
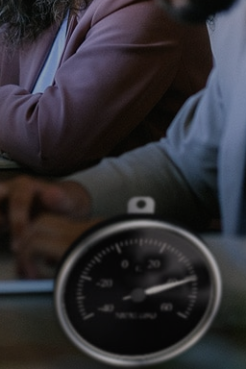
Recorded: 40 (°C)
